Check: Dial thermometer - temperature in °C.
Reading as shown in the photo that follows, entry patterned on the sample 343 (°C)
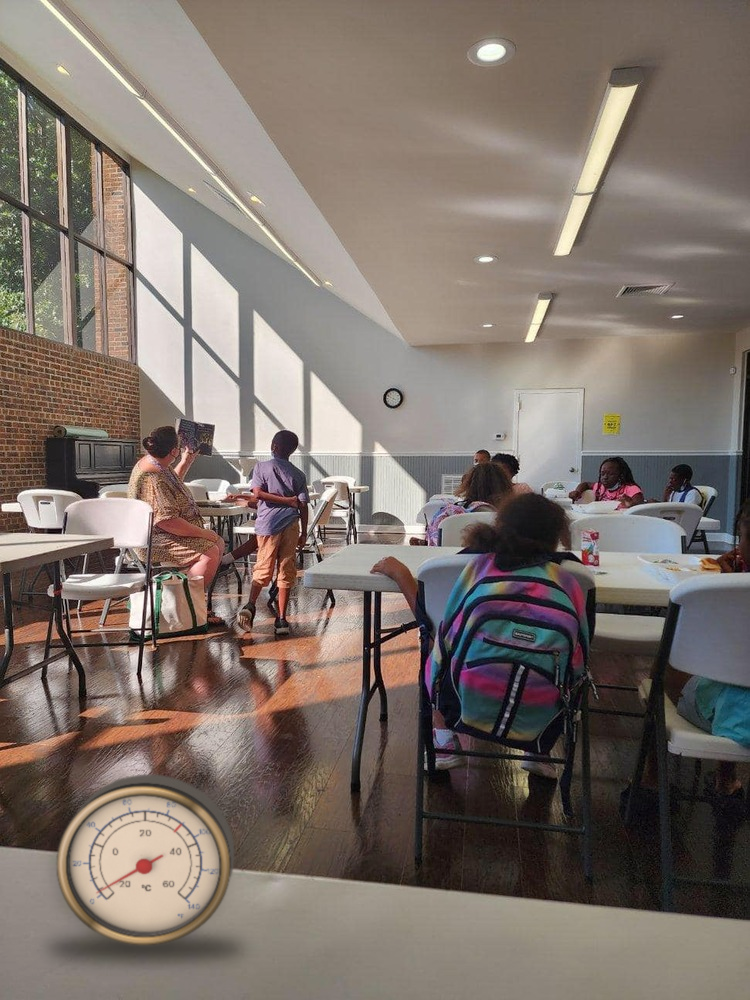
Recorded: -16 (°C)
